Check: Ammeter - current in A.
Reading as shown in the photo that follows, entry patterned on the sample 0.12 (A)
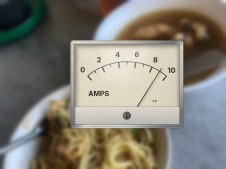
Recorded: 9 (A)
